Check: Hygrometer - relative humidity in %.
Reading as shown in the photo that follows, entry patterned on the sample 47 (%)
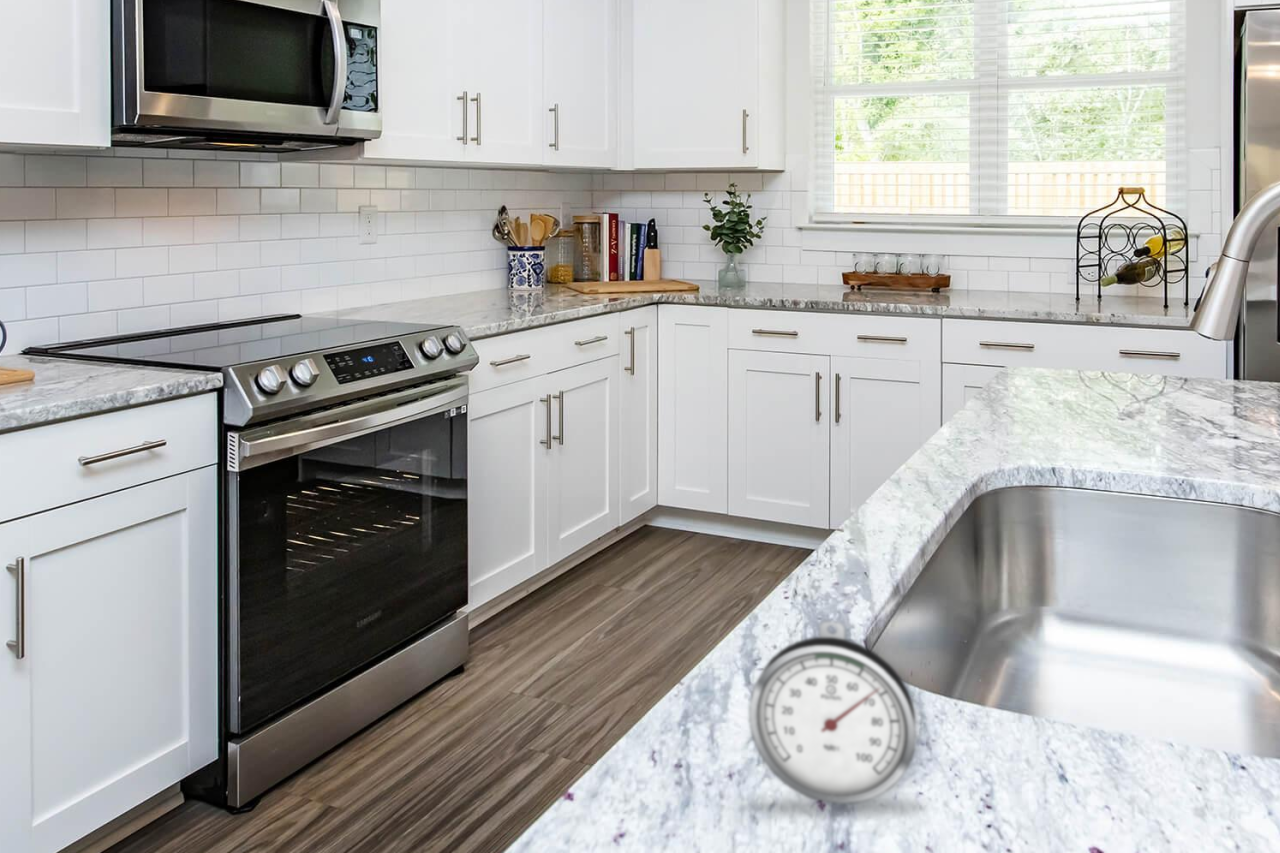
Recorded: 67.5 (%)
